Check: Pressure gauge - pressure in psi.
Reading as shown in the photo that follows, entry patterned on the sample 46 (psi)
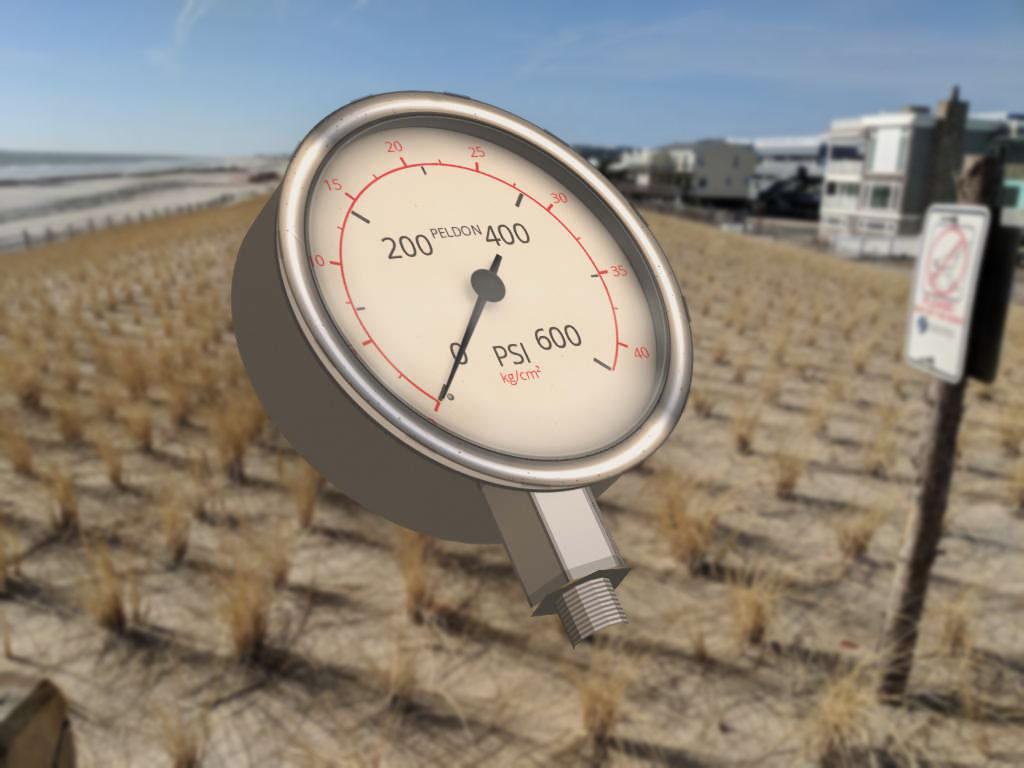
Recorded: 0 (psi)
